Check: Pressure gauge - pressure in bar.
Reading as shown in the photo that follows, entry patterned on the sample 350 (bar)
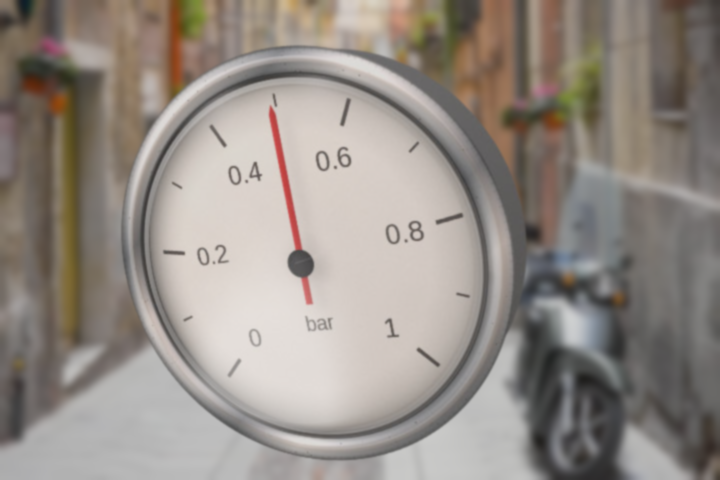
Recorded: 0.5 (bar)
